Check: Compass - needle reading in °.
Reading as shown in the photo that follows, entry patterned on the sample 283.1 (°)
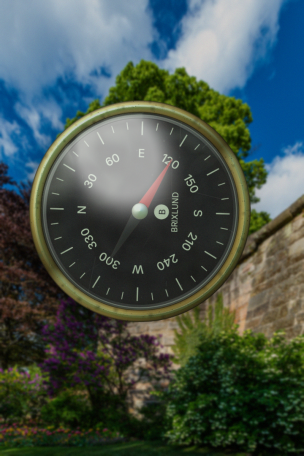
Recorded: 120 (°)
